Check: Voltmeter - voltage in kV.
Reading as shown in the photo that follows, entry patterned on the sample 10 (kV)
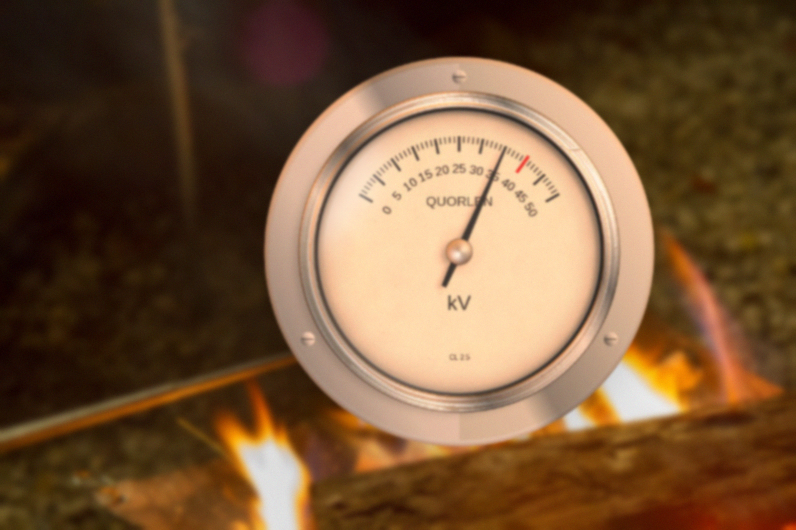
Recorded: 35 (kV)
